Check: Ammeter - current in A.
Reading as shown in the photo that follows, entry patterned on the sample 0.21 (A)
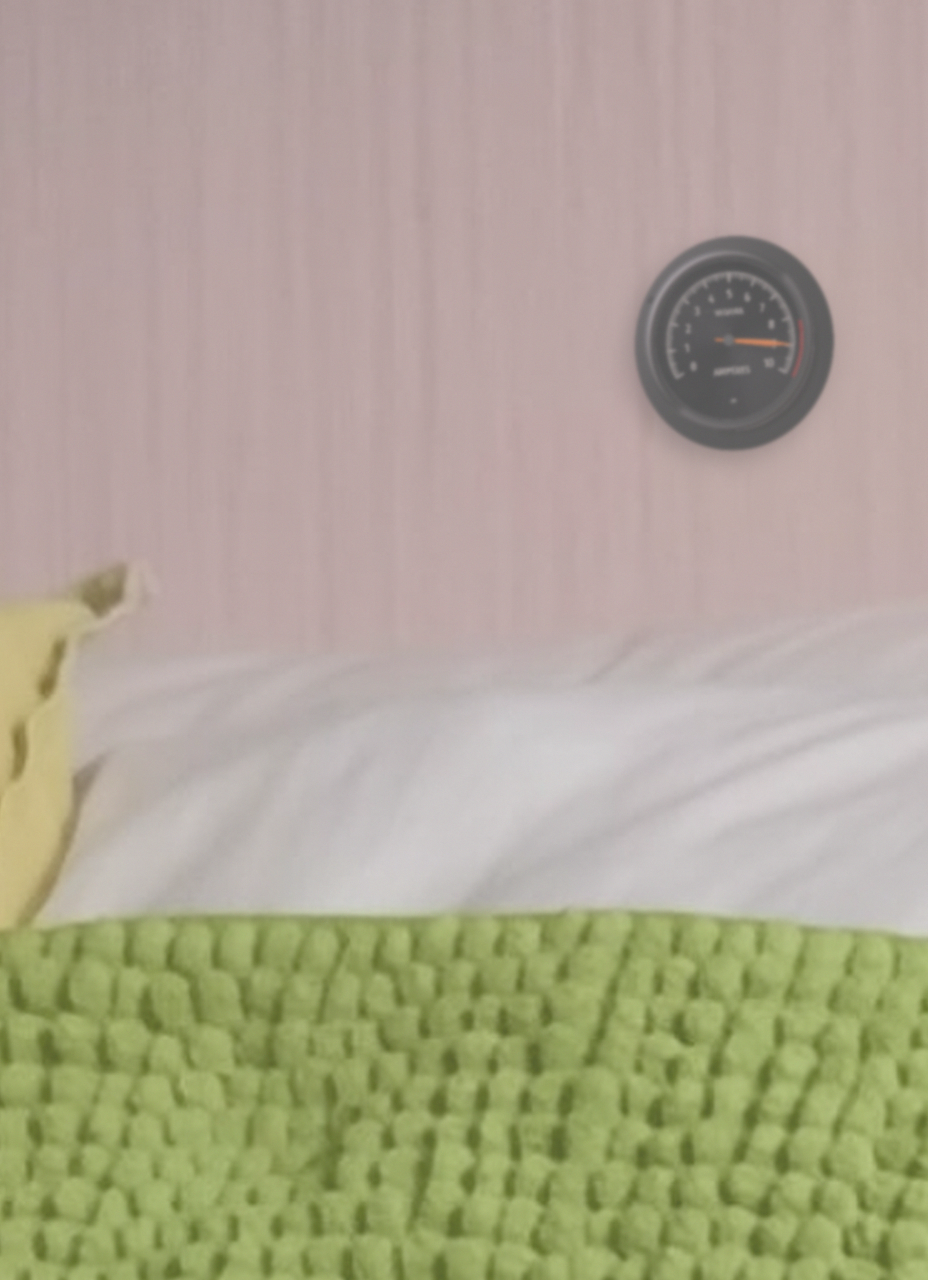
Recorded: 9 (A)
